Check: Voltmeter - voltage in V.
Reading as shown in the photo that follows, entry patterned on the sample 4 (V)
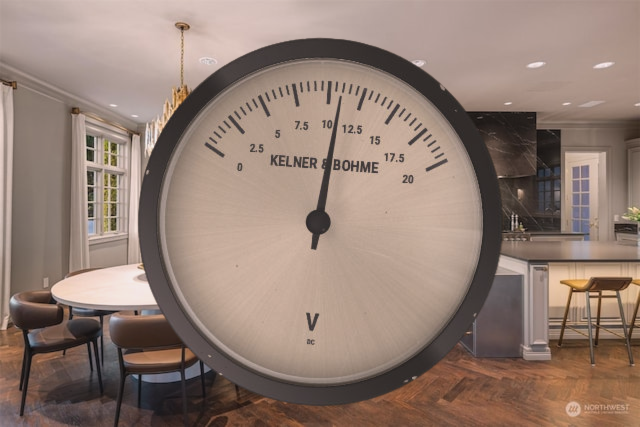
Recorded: 11 (V)
